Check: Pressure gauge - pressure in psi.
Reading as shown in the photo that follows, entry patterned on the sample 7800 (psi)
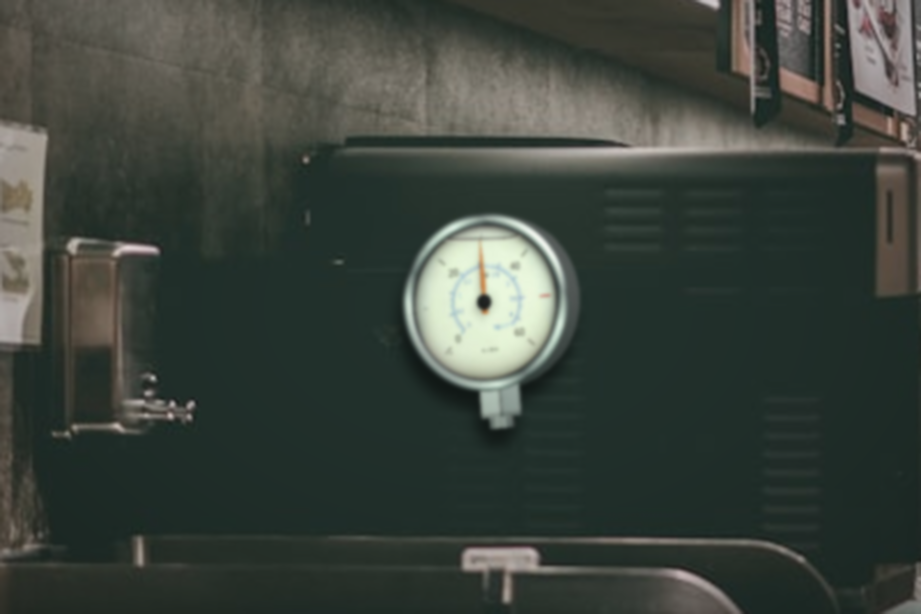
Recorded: 30 (psi)
